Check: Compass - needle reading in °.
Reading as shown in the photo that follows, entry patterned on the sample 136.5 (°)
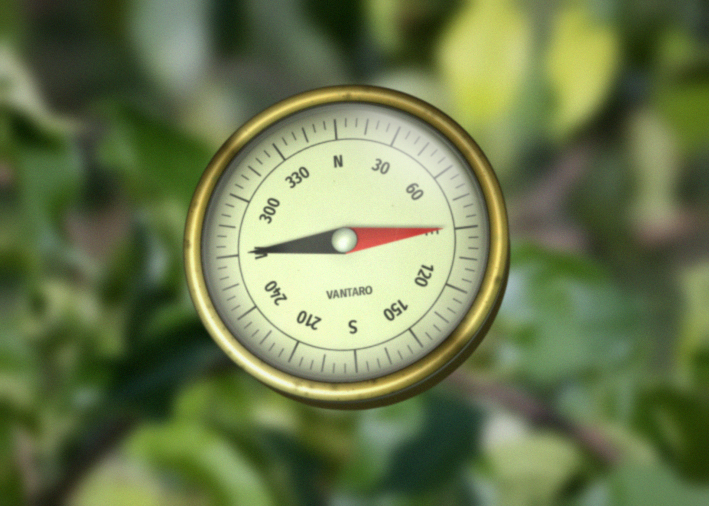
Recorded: 90 (°)
